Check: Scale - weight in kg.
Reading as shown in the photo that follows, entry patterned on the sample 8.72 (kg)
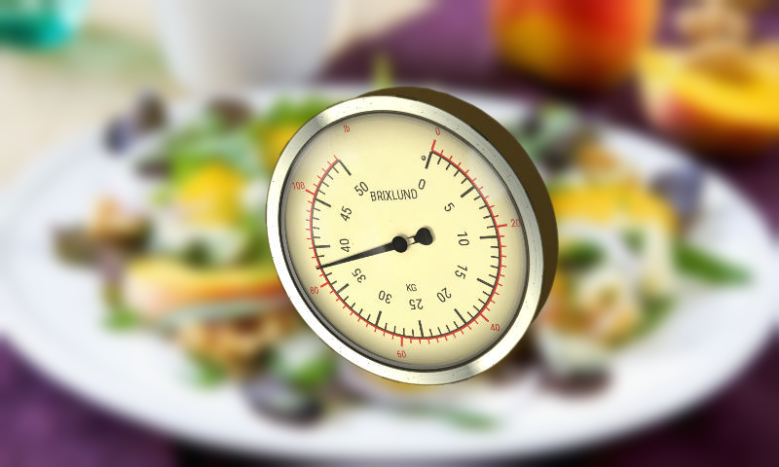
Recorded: 38 (kg)
